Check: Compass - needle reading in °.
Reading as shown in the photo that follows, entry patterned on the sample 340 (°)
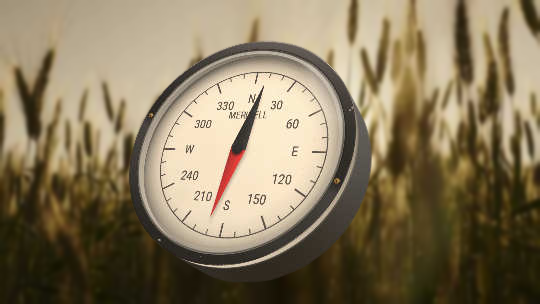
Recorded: 190 (°)
